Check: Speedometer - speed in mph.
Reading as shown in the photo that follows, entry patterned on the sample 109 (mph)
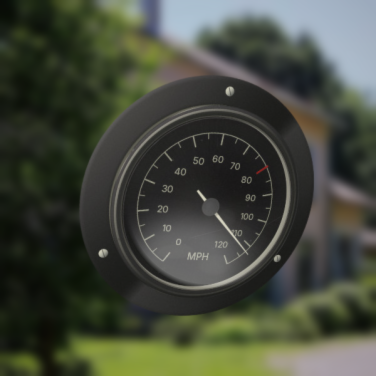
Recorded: 112.5 (mph)
